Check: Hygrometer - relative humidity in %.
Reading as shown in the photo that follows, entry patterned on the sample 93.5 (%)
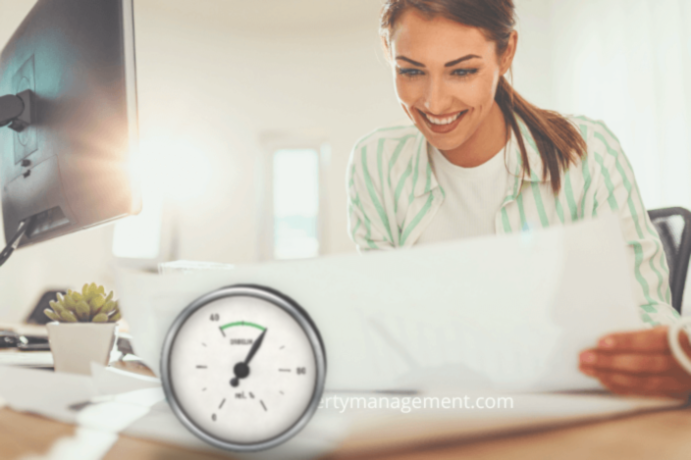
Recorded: 60 (%)
